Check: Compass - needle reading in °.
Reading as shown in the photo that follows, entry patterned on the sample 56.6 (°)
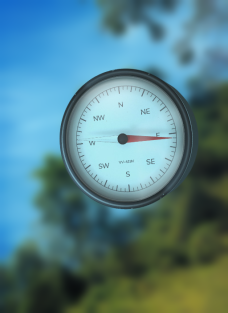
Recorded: 95 (°)
